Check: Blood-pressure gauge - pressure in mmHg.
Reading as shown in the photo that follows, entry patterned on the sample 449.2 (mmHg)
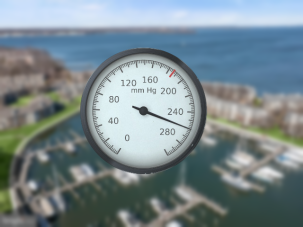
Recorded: 260 (mmHg)
